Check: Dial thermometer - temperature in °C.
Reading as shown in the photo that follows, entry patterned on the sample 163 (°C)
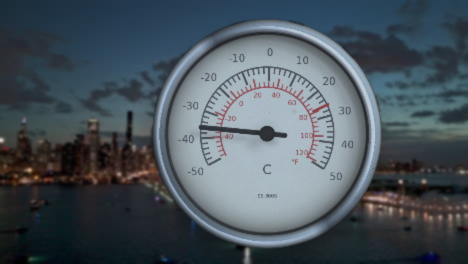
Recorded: -36 (°C)
